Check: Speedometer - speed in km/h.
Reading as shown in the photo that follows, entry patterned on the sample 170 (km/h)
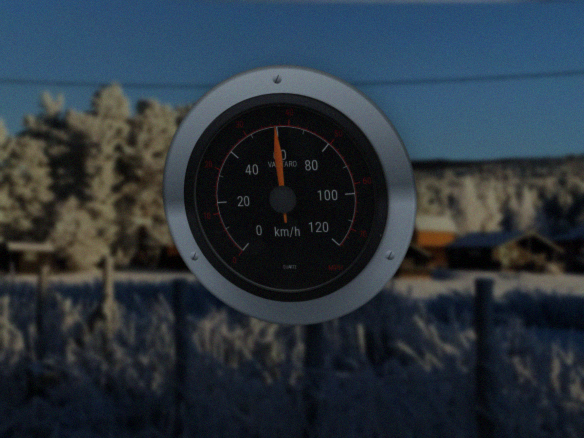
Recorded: 60 (km/h)
